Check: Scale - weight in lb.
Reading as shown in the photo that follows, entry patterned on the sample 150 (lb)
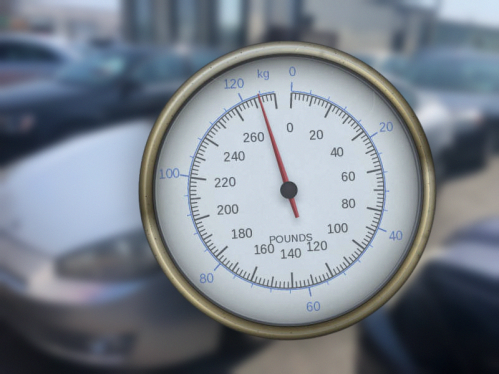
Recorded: 272 (lb)
